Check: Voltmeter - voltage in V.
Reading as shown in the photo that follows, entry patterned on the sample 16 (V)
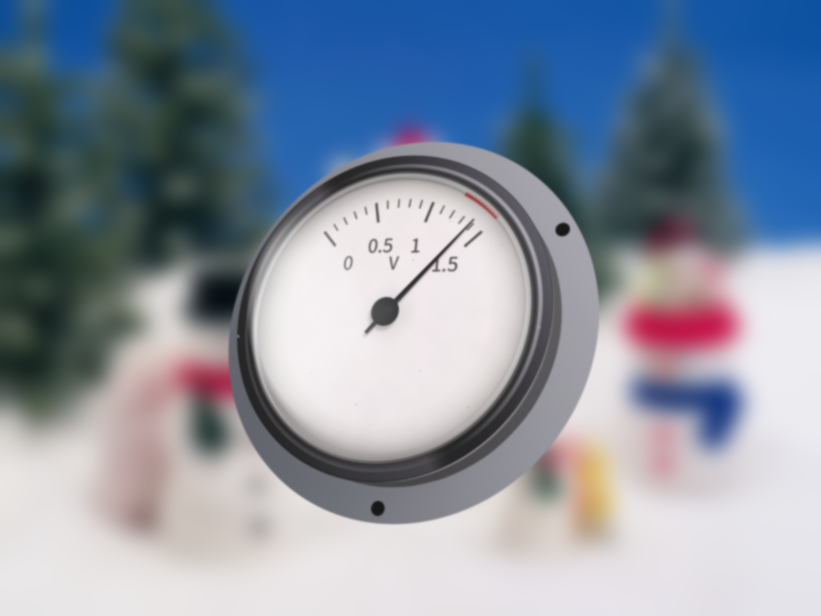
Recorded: 1.4 (V)
